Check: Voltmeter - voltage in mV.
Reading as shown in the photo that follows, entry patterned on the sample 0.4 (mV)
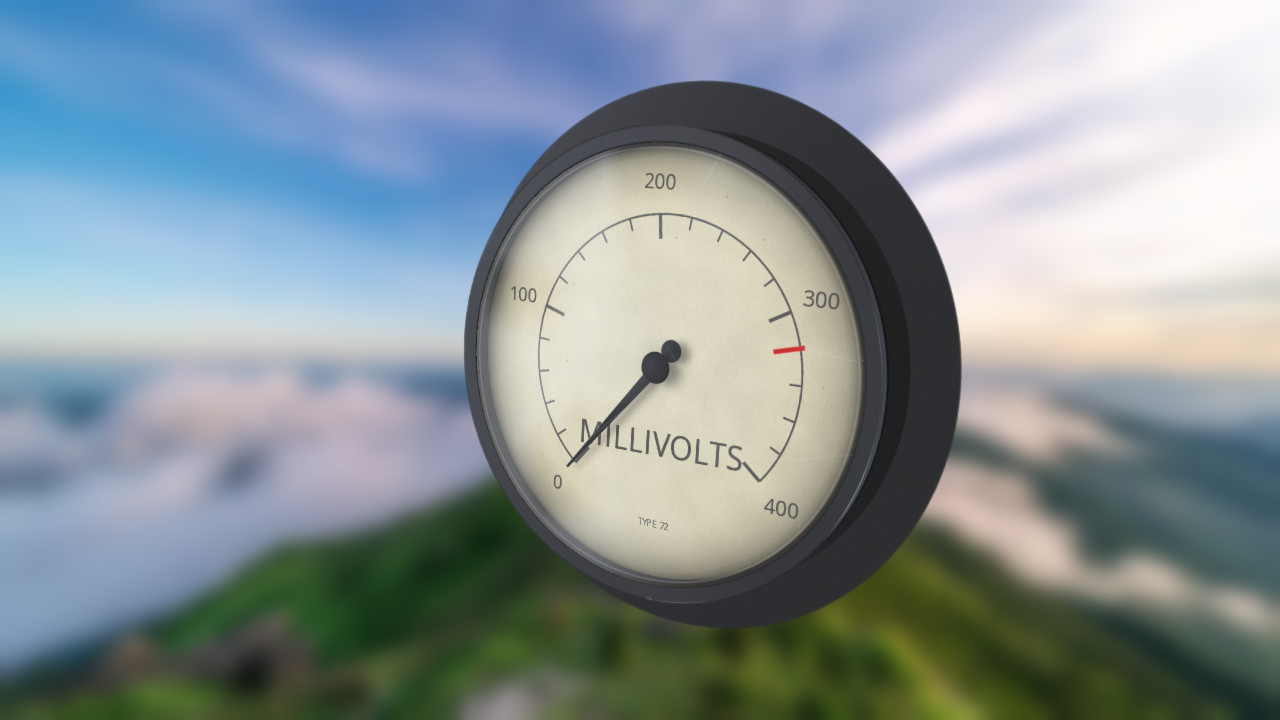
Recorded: 0 (mV)
